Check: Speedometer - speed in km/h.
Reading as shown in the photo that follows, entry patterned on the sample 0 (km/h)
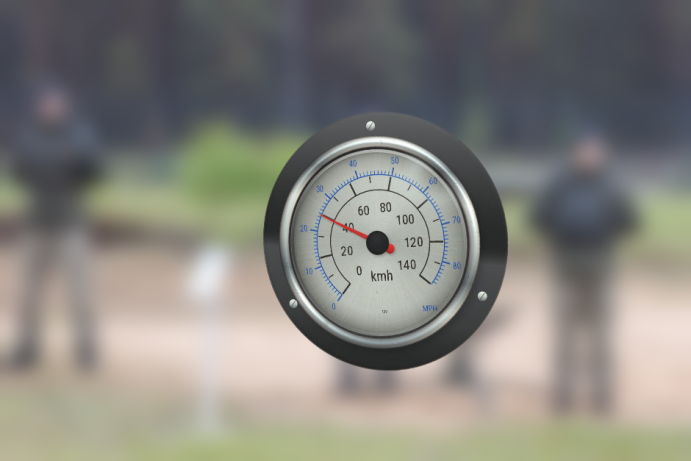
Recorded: 40 (km/h)
